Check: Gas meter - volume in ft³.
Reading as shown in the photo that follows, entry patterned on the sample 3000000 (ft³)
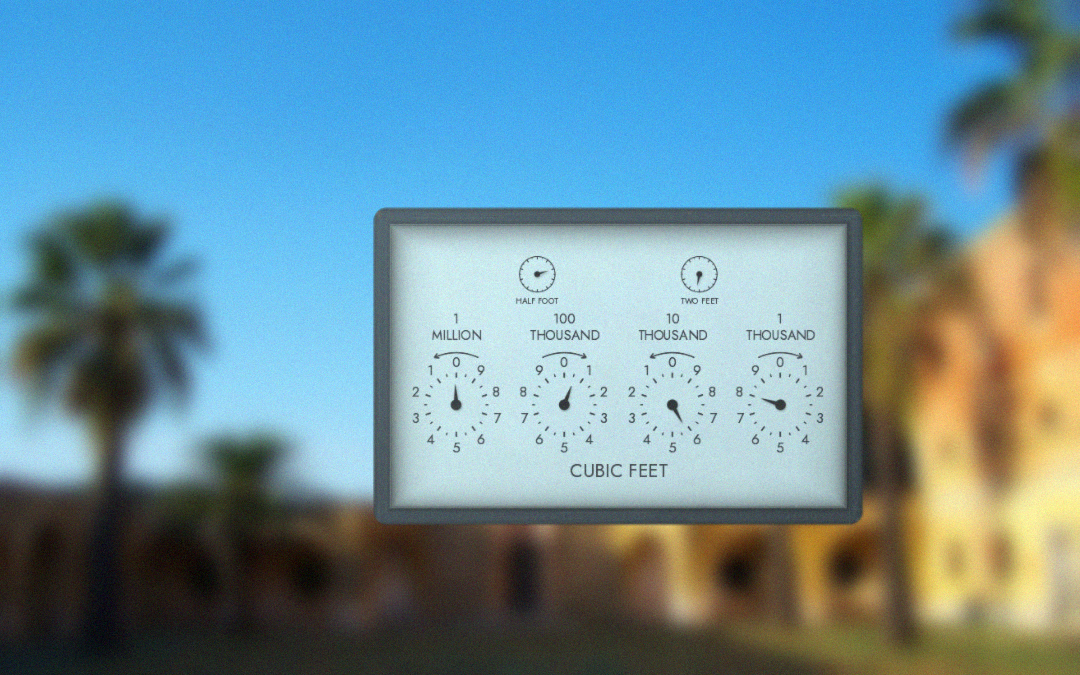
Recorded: 5800 (ft³)
